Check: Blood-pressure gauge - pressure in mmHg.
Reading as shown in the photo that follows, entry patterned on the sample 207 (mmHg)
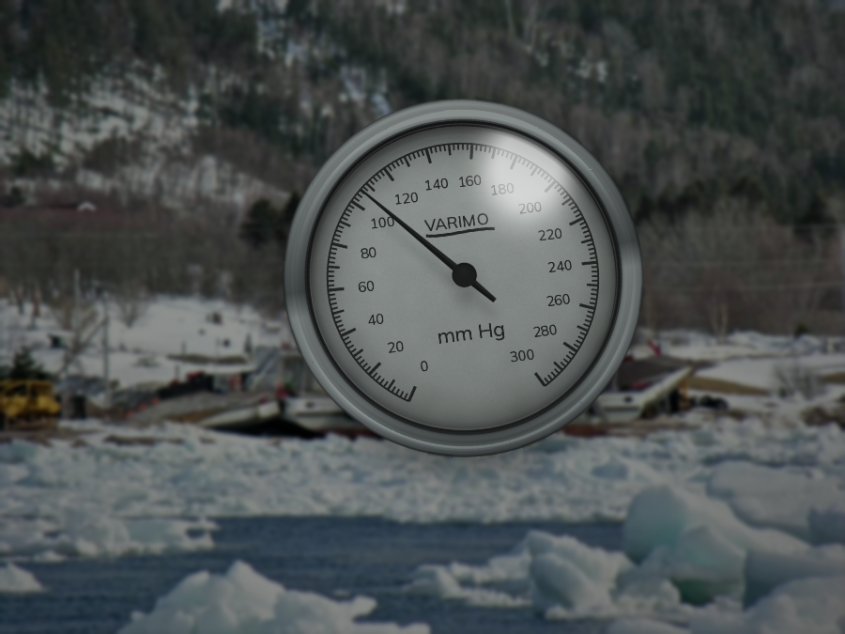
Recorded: 106 (mmHg)
